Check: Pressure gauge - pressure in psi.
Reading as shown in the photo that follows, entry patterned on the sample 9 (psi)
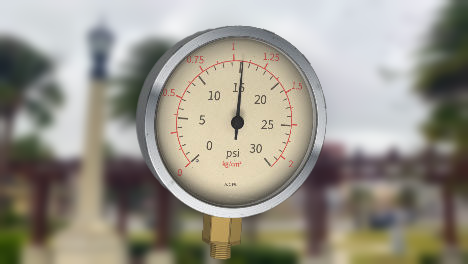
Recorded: 15 (psi)
